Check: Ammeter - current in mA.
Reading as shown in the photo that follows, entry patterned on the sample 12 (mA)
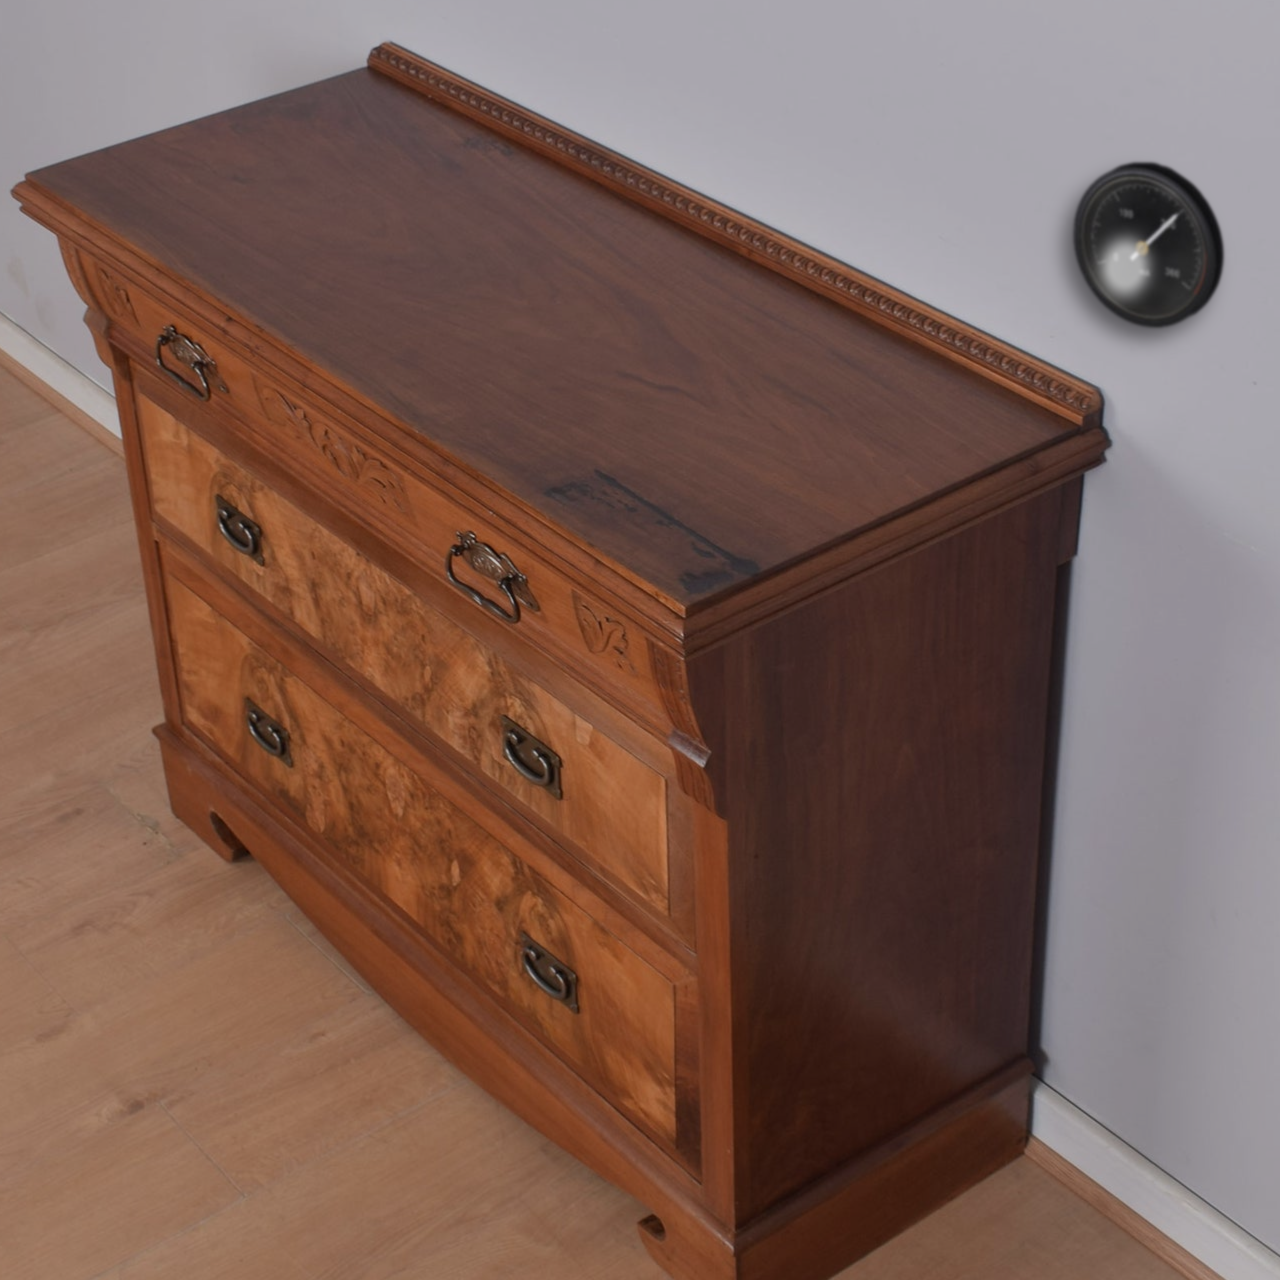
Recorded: 200 (mA)
